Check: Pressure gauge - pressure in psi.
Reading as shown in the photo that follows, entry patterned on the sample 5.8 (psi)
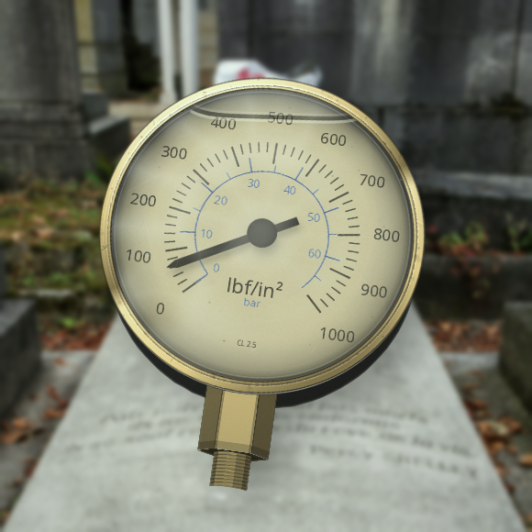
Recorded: 60 (psi)
